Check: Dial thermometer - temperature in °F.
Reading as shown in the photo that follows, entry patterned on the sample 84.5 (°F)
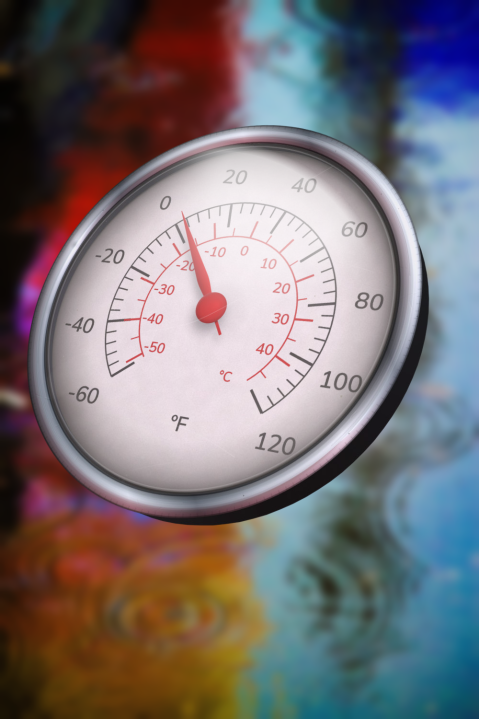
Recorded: 4 (°F)
